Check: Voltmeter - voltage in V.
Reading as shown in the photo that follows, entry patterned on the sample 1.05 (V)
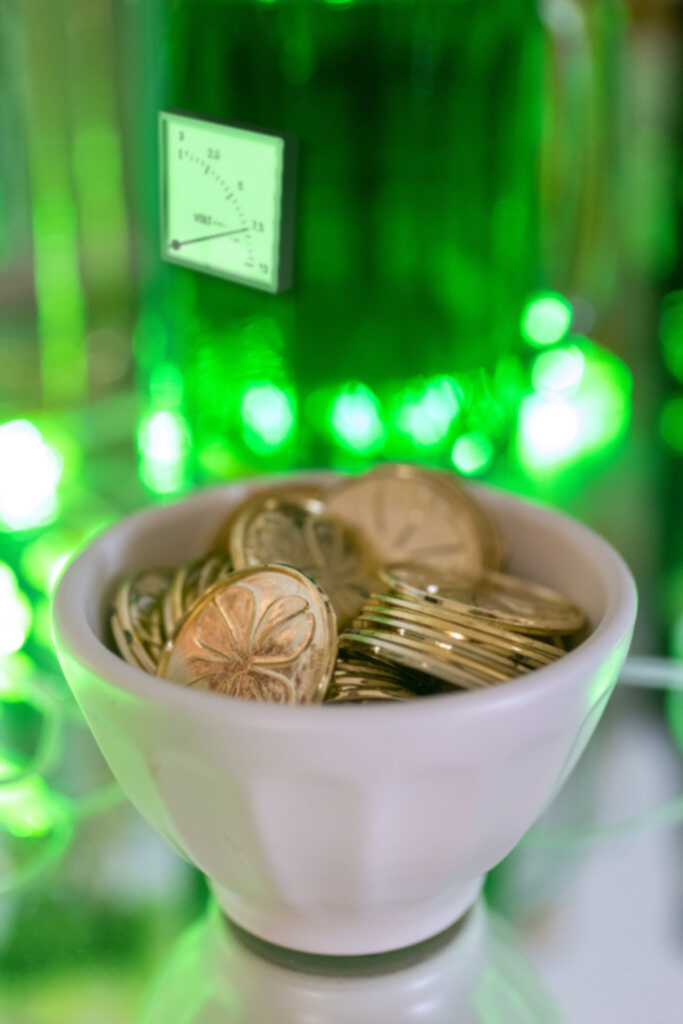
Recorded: 7.5 (V)
